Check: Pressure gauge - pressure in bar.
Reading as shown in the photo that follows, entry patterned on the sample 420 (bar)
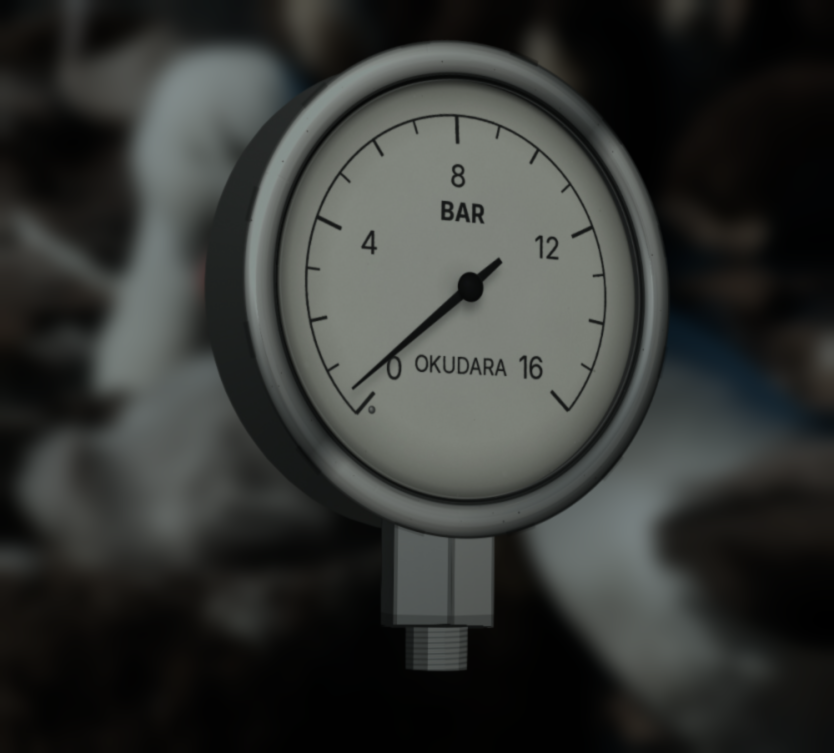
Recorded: 0.5 (bar)
